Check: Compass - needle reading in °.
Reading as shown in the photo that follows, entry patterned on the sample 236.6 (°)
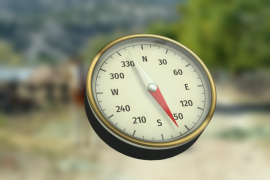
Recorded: 160 (°)
